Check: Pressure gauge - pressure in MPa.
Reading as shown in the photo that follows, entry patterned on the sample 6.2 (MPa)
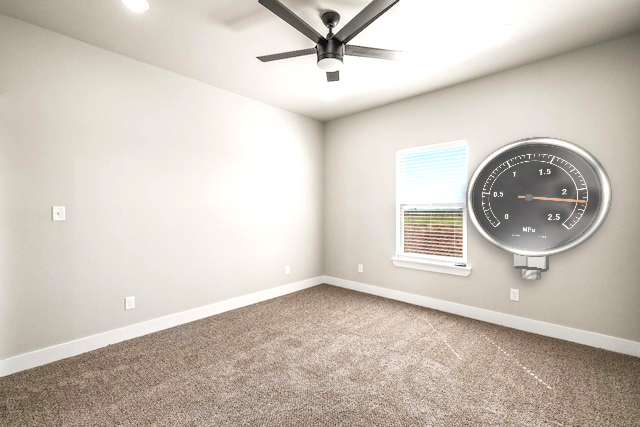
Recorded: 2.15 (MPa)
